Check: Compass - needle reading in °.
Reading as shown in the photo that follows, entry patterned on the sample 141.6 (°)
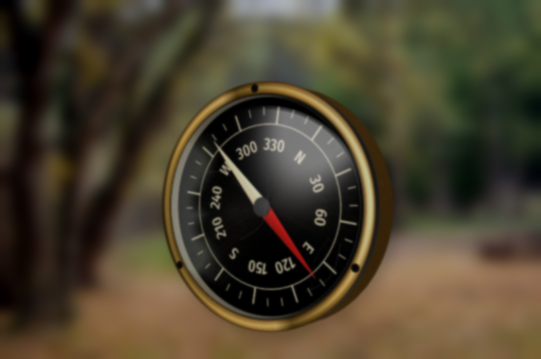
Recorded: 100 (°)
